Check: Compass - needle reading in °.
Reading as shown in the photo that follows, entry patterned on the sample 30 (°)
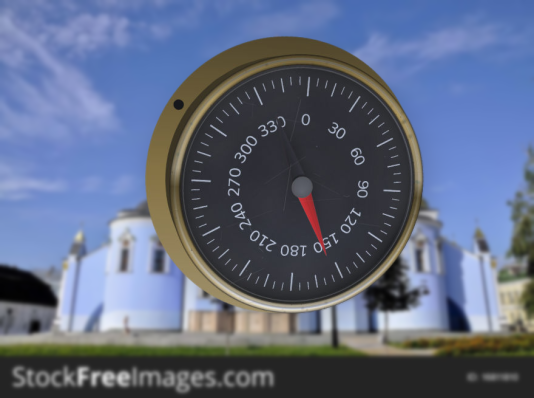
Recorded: 155 (°)
